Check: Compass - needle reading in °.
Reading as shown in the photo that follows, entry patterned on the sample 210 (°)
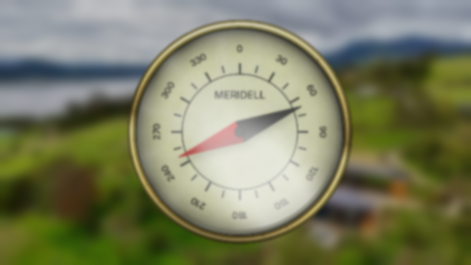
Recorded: 247.5 (°)
